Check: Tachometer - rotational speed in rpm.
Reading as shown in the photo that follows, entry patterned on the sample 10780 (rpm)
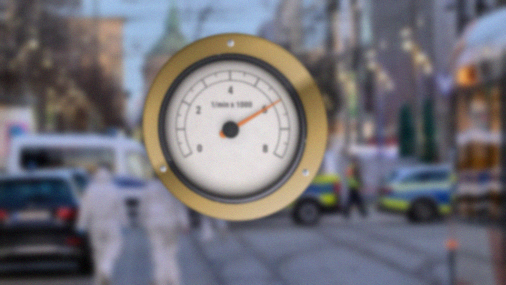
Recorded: 6000 (rpm)
